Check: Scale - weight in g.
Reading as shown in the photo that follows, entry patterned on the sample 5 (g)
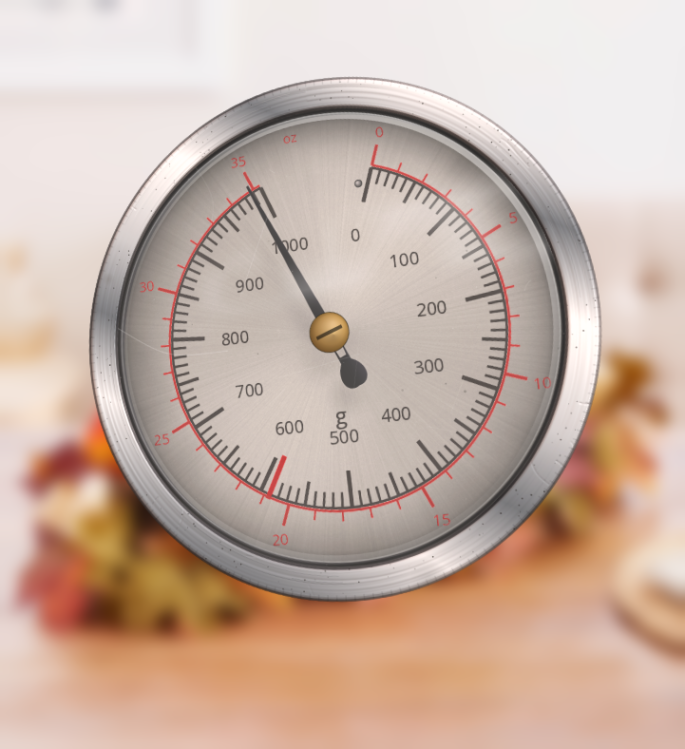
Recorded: 990 (g)
